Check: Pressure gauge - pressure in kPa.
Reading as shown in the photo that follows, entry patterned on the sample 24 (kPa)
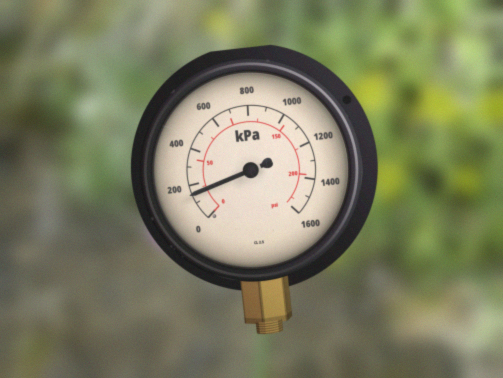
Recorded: 150 (kPa)
